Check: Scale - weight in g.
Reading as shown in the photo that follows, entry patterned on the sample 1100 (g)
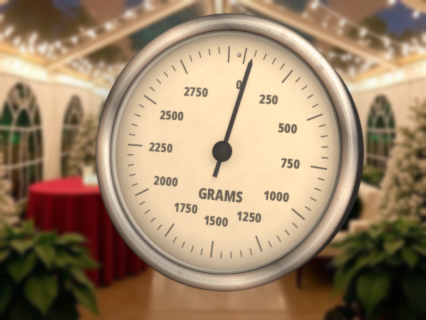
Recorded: 50 (g)
